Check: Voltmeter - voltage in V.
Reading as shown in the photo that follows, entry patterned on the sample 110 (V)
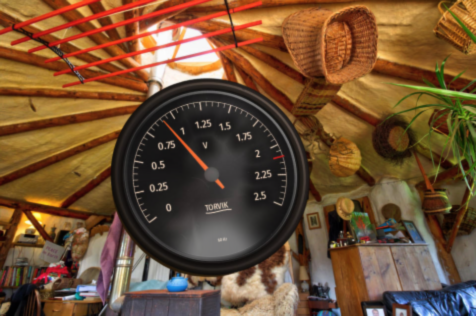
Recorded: 0.9 (V)
